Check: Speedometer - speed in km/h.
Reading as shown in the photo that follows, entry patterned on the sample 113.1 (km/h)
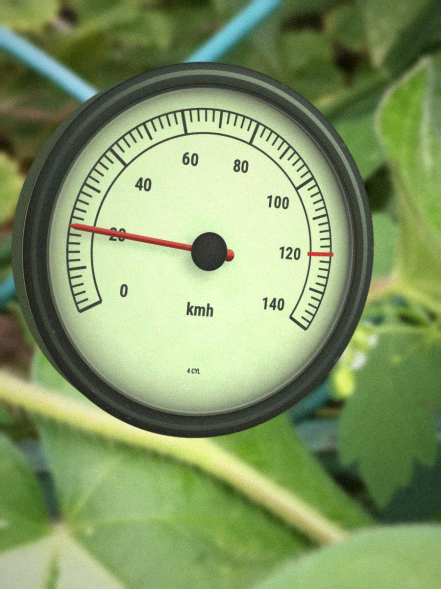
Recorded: 20 (km/h)
